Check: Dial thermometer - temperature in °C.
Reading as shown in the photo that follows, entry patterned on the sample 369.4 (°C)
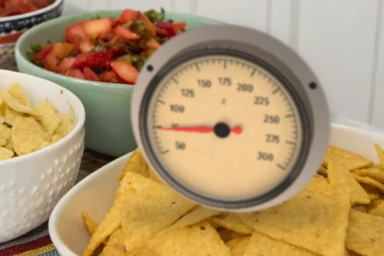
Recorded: 75 (°C)
